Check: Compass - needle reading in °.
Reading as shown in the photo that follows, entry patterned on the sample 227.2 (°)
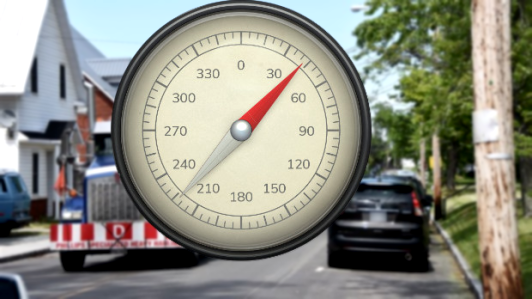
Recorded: 42.5 (°)
